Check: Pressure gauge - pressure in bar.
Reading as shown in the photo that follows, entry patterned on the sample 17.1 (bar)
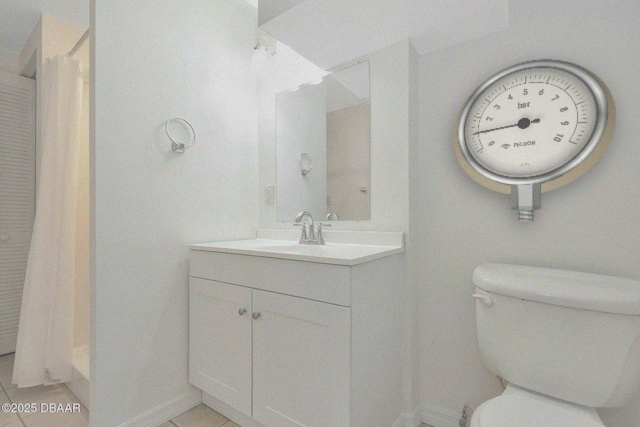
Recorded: 1 (bar)
